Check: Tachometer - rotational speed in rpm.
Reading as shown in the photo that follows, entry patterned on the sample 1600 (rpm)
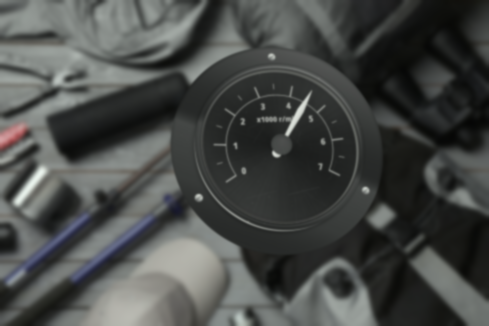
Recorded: 4500 (rpm)
